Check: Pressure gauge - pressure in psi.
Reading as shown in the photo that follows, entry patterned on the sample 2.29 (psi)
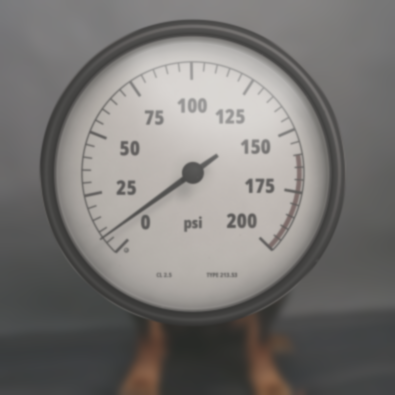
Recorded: 7.5 (psi)
